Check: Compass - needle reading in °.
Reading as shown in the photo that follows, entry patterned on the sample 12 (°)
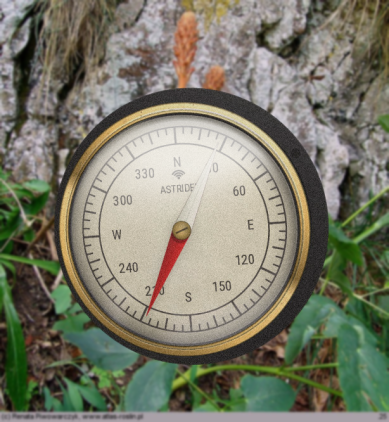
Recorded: 207.5 (°)
